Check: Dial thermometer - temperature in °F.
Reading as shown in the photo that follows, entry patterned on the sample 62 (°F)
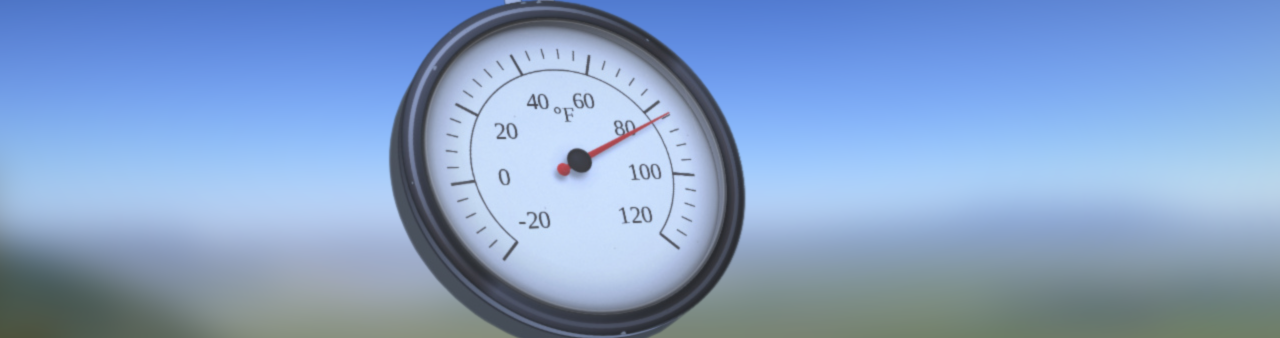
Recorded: 84 (°F)
